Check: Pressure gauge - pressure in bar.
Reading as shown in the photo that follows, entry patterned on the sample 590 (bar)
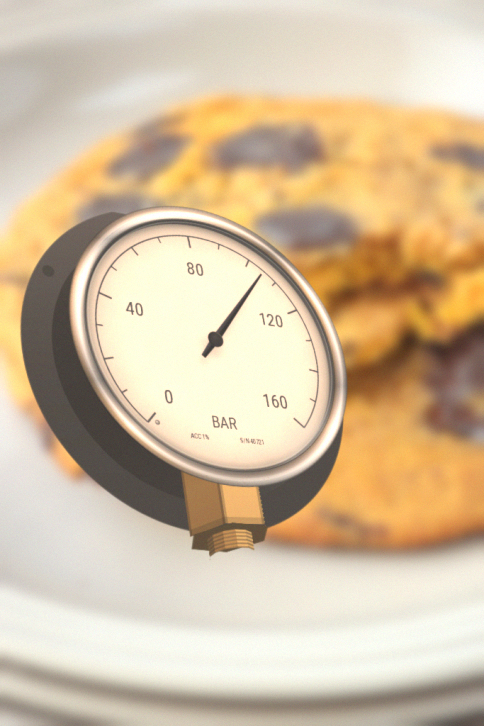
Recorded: 105 (bar)
